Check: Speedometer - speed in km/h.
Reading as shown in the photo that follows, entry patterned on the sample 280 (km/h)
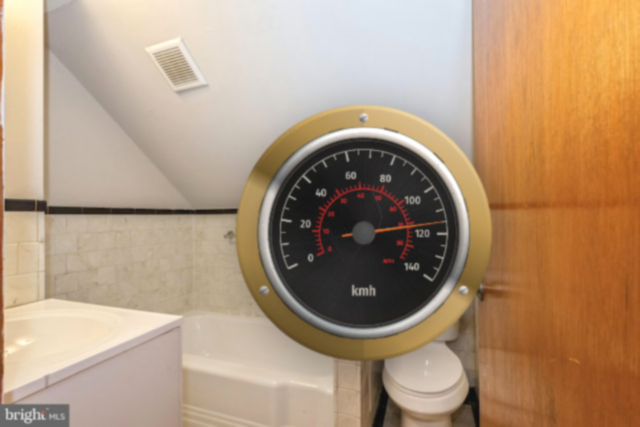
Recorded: 115 (km/h)
